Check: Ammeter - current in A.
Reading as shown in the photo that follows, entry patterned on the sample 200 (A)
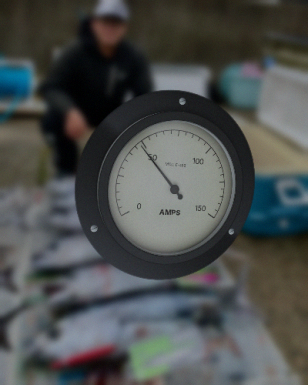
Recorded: 47.5 (A)
